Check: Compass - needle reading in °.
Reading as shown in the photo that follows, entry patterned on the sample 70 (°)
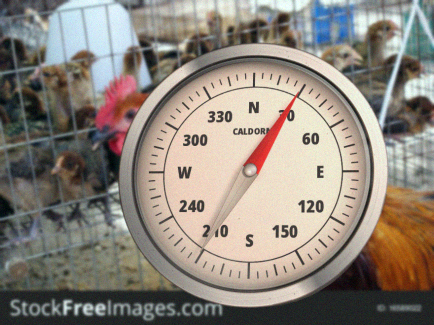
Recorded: 30 (°)
